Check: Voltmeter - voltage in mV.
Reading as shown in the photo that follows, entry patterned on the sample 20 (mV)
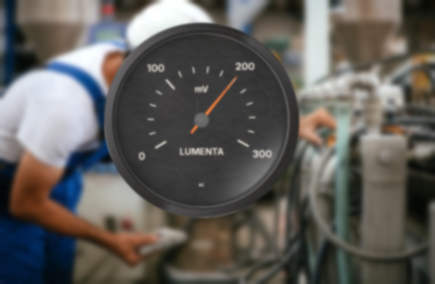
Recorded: 200 (mV)
